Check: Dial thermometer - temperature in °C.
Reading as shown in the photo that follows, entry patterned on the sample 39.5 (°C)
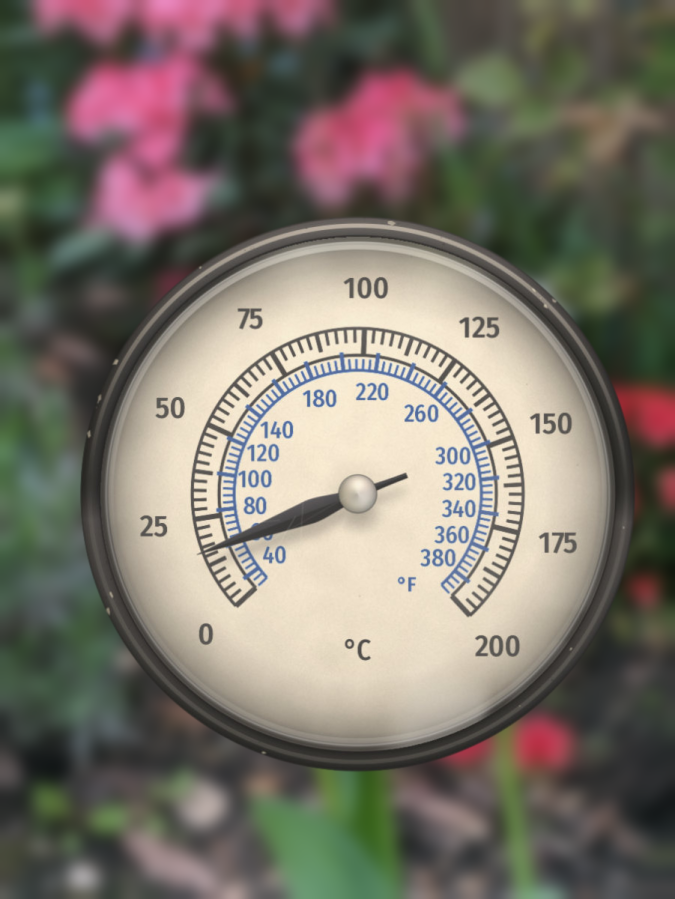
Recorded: 16.25 (°C)
